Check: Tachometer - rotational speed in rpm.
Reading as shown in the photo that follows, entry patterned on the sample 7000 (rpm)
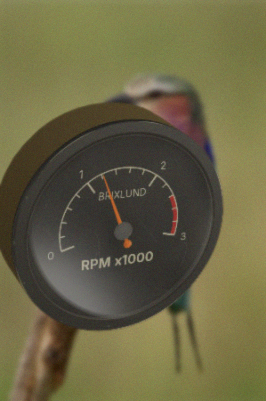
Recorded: 1200 (rpm)
